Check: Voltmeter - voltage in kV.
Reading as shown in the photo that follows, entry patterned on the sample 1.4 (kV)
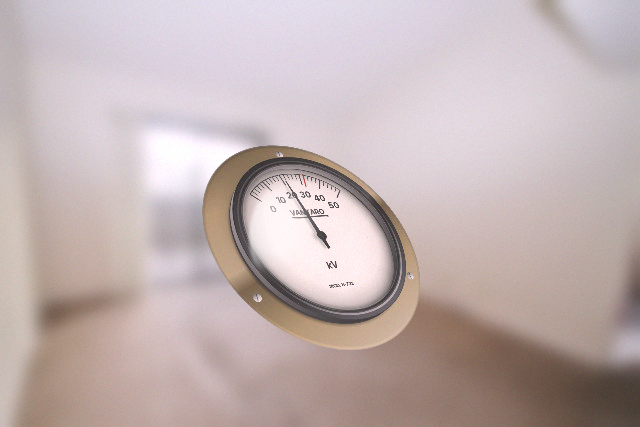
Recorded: 20 (kV)
